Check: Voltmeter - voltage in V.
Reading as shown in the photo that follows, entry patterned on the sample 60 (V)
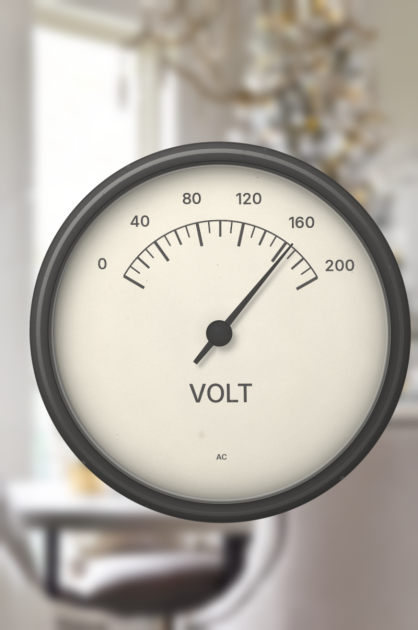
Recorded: 165 (V)
